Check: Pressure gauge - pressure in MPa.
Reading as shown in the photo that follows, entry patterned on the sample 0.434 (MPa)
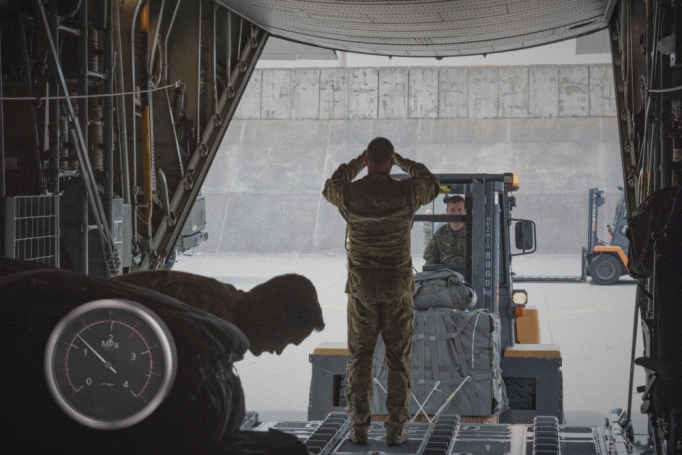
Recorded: 1.25 (MPa)
